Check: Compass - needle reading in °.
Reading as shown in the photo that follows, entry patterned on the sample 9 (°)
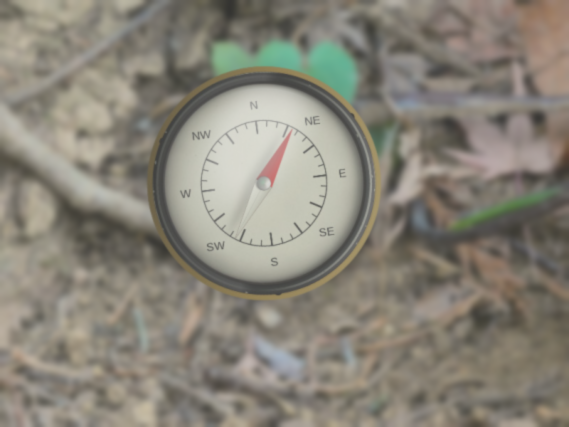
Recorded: 35 (°)
